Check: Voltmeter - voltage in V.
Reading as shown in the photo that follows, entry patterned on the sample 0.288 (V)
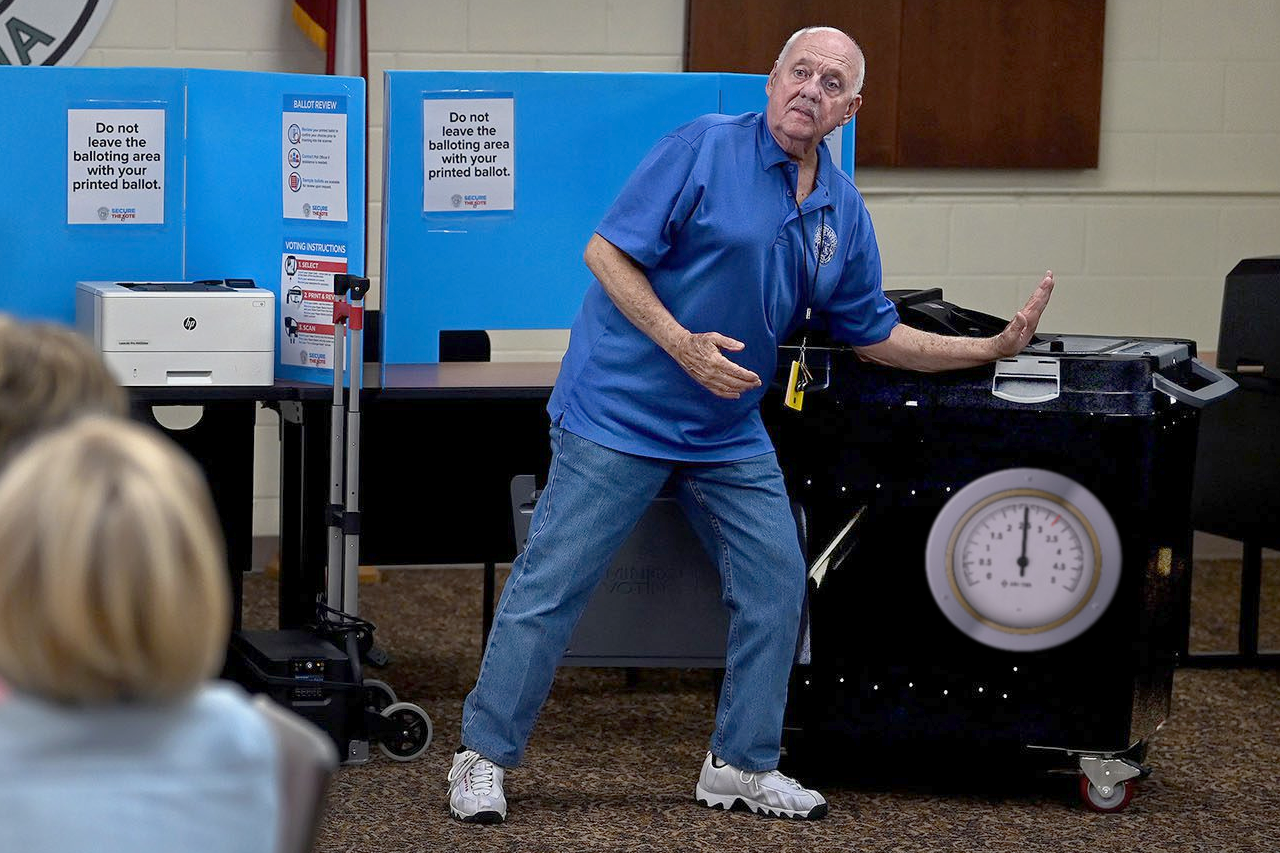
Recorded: 2.5 (V)
